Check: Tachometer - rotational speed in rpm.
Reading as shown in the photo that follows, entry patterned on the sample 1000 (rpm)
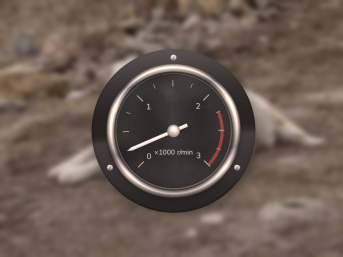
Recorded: 250 (rpm)
